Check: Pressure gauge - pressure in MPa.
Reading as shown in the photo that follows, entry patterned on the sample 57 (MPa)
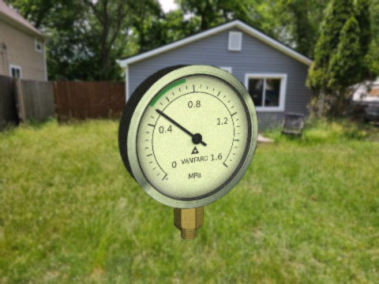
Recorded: 0.5 (MPa)
